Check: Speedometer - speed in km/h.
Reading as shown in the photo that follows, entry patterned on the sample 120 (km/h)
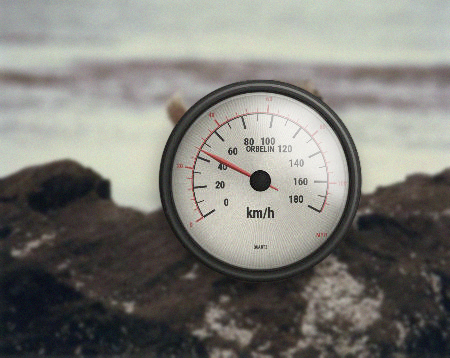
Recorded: 45 (km/h)
